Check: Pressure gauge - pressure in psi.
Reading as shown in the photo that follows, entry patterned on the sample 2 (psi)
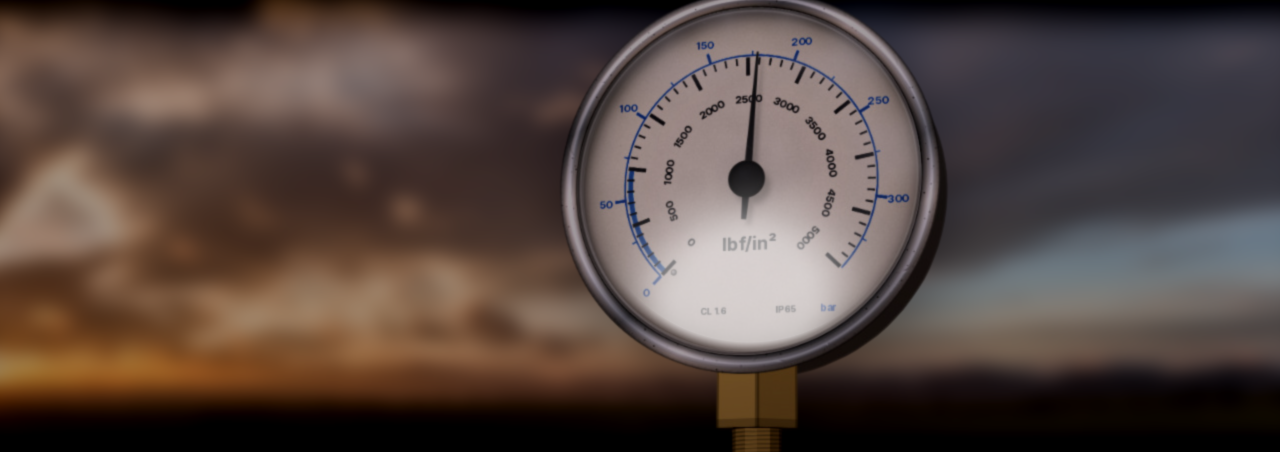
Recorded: 2600 (psi)
